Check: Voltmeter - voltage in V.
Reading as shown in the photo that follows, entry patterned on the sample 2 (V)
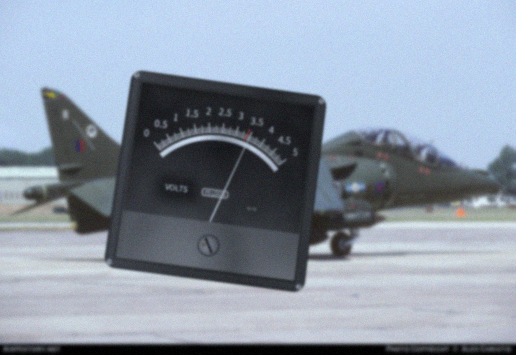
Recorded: 3.5 (V)
